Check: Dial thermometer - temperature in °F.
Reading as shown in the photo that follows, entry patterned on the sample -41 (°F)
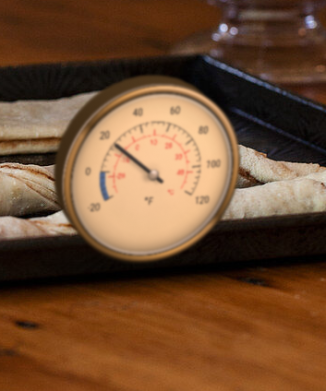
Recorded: 20 (°F)
